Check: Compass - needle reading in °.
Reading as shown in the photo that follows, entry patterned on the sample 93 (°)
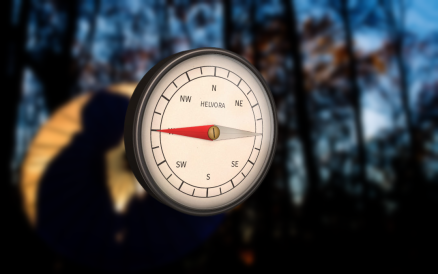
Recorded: 270 (°)
